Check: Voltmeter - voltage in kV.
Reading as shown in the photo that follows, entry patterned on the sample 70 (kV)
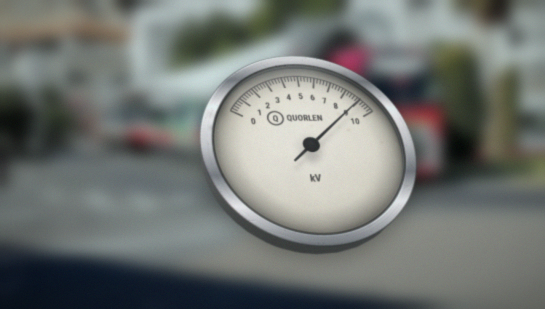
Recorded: 9 (kV)
